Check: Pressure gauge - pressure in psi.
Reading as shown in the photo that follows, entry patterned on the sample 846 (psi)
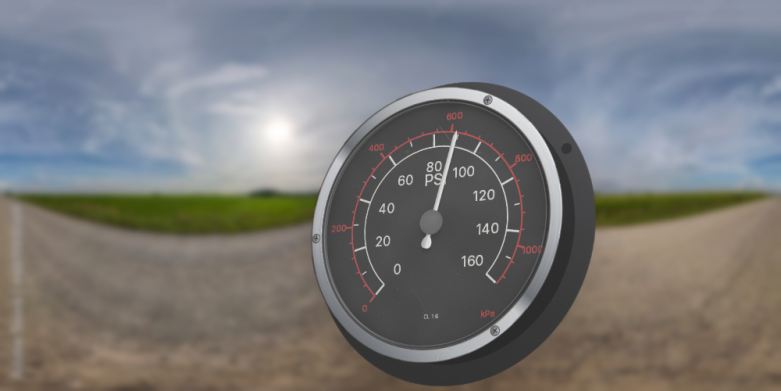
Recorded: 90 (psi)
